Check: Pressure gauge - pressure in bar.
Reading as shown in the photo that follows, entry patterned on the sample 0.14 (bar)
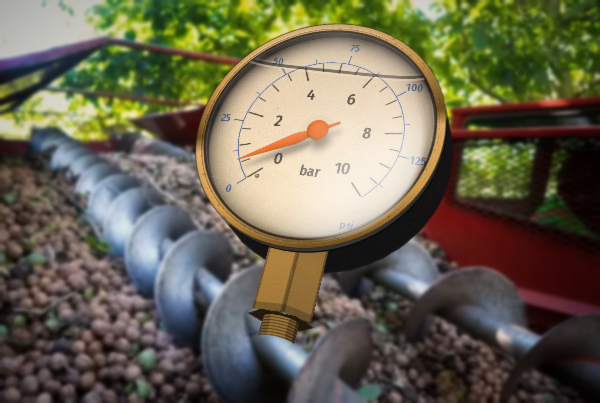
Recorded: 0.5 (bar)
